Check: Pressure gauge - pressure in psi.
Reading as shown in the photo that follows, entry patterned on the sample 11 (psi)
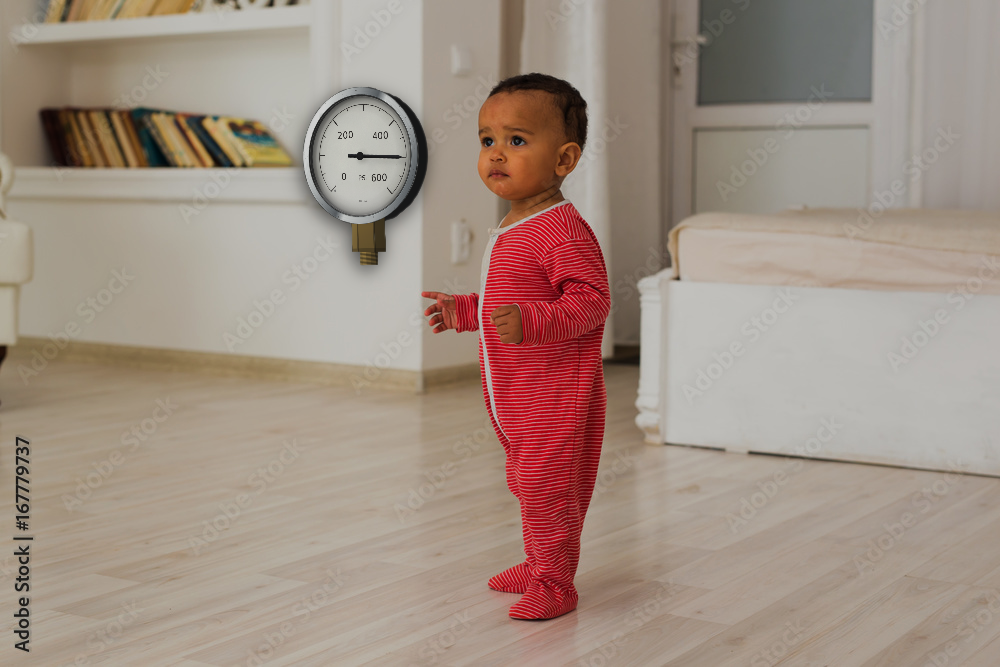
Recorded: 500 (psi)
